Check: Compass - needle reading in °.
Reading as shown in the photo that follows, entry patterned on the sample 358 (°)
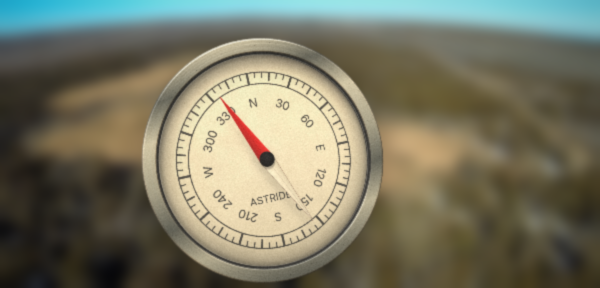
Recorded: 335 (°)
